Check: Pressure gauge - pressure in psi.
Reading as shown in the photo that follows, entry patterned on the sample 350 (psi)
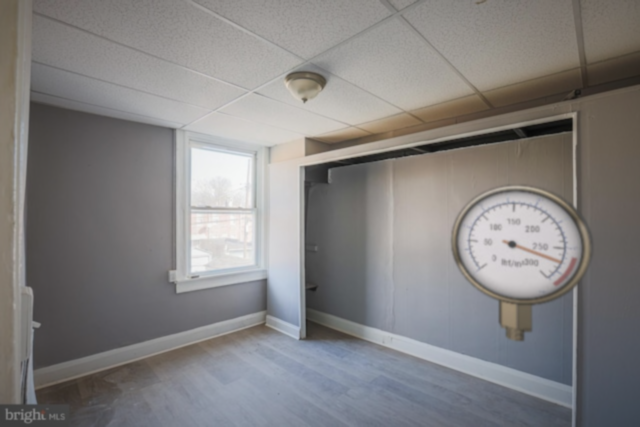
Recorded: 270 (psi)
